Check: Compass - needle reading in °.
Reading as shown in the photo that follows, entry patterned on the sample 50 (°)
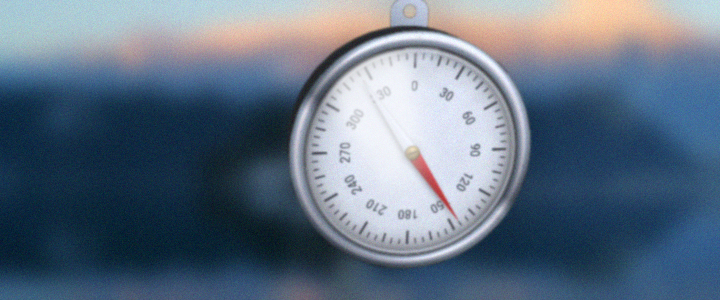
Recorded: 145 (°)
